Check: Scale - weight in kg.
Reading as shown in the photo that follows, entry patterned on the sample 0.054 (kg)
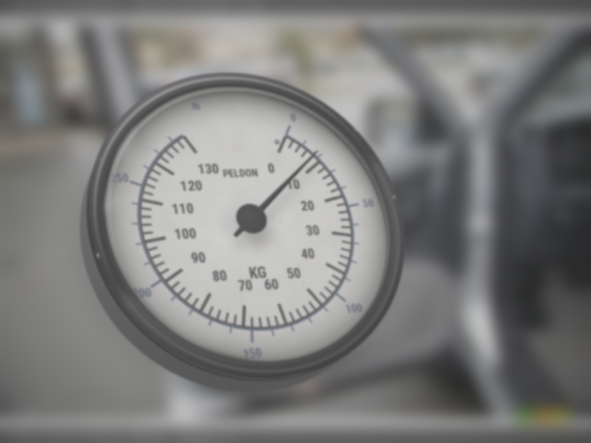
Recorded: 8 (kg)
